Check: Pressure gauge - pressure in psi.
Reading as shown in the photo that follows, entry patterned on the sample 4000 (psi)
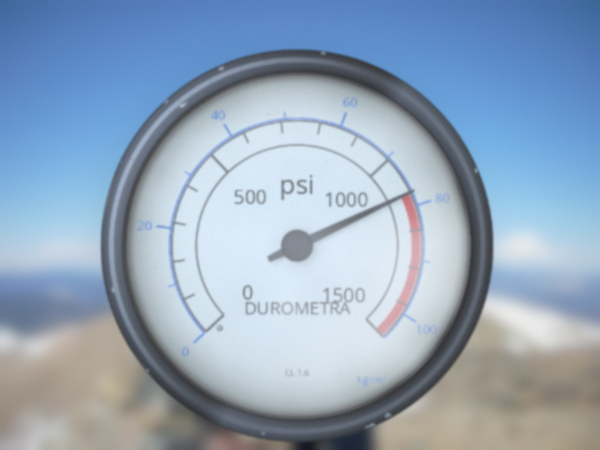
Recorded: 1100 (psi)
